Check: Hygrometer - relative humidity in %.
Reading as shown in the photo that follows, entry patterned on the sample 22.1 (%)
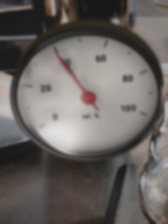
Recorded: 40 (%)
